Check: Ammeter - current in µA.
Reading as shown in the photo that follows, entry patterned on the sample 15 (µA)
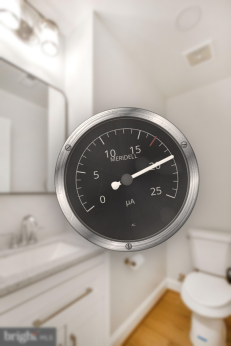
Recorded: 20 (µA)
